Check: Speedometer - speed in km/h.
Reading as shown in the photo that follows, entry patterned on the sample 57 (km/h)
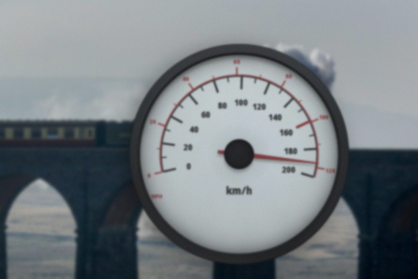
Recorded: 190 (km/h)
